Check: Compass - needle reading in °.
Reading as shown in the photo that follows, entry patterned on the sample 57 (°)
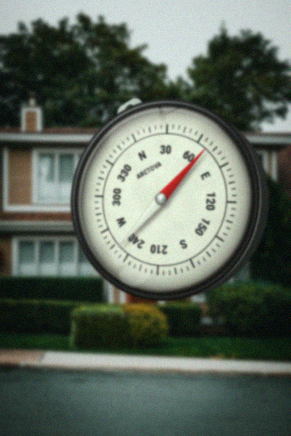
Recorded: 70 (°)
